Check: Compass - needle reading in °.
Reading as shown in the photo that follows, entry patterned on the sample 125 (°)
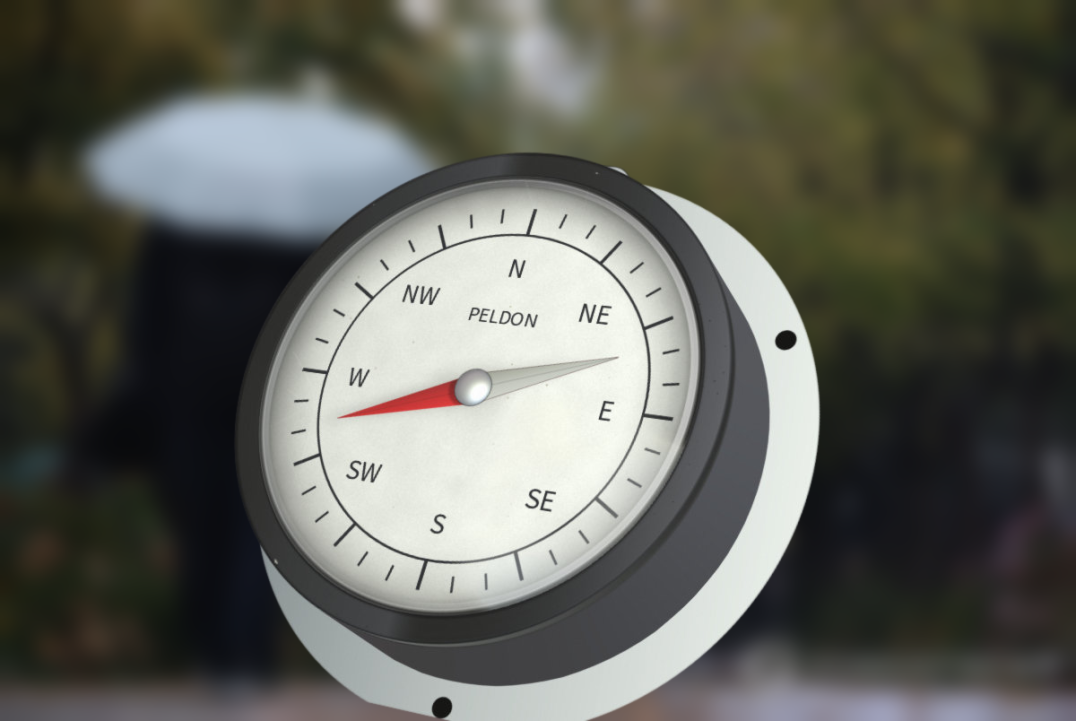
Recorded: 250 (°)
